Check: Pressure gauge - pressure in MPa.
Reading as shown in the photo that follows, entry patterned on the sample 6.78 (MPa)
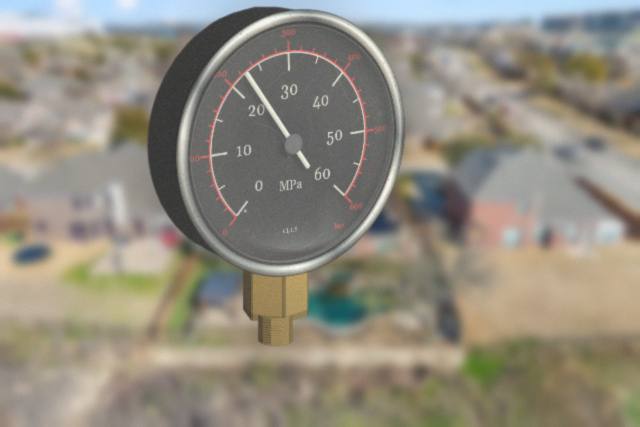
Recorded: 22.5 (MPa)
